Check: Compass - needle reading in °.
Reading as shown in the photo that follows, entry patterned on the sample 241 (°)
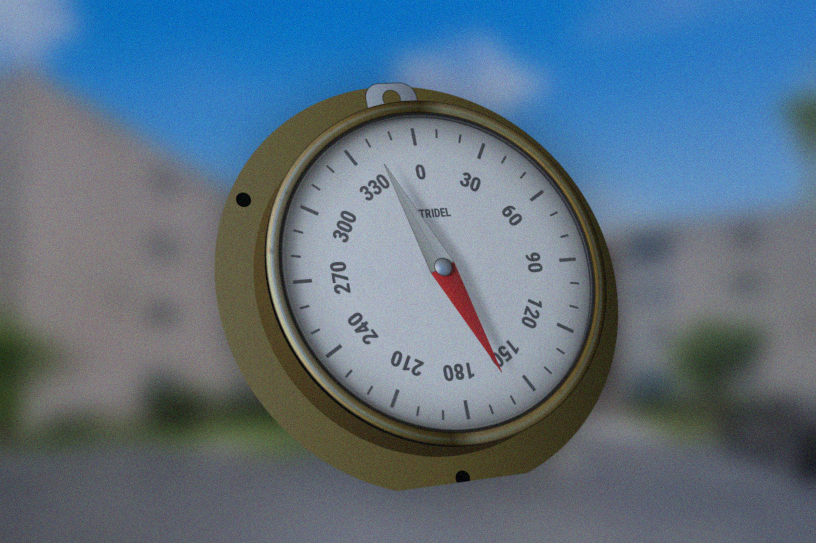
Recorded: 160 (°)
